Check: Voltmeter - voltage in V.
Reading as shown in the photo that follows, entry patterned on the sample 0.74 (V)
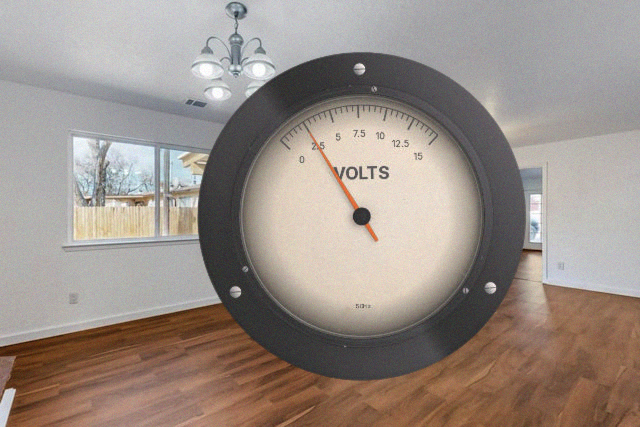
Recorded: 2.5 (V)
